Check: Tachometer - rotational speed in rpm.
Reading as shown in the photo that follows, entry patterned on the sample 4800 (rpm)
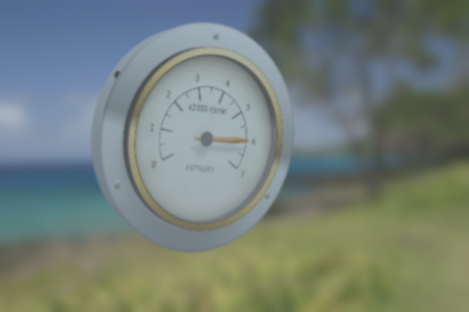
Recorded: 6000 (rpm)
